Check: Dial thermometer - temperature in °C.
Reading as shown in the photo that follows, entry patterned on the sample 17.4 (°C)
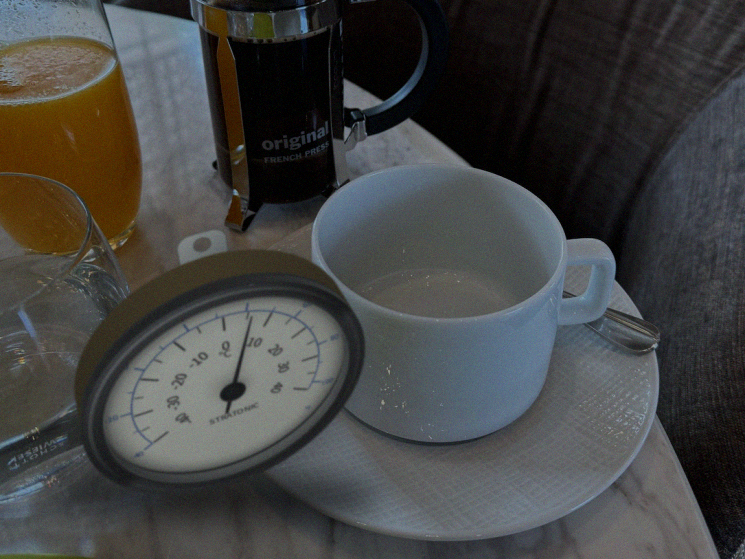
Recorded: 5 (°C)
